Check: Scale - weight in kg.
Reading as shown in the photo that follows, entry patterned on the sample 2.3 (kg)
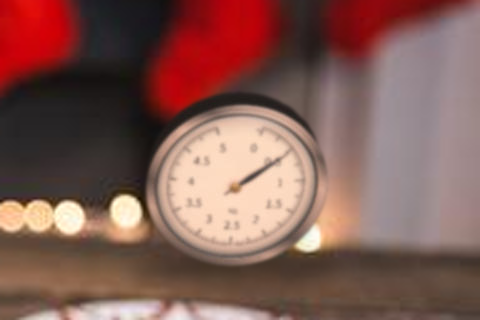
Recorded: 0.5 (kg)
